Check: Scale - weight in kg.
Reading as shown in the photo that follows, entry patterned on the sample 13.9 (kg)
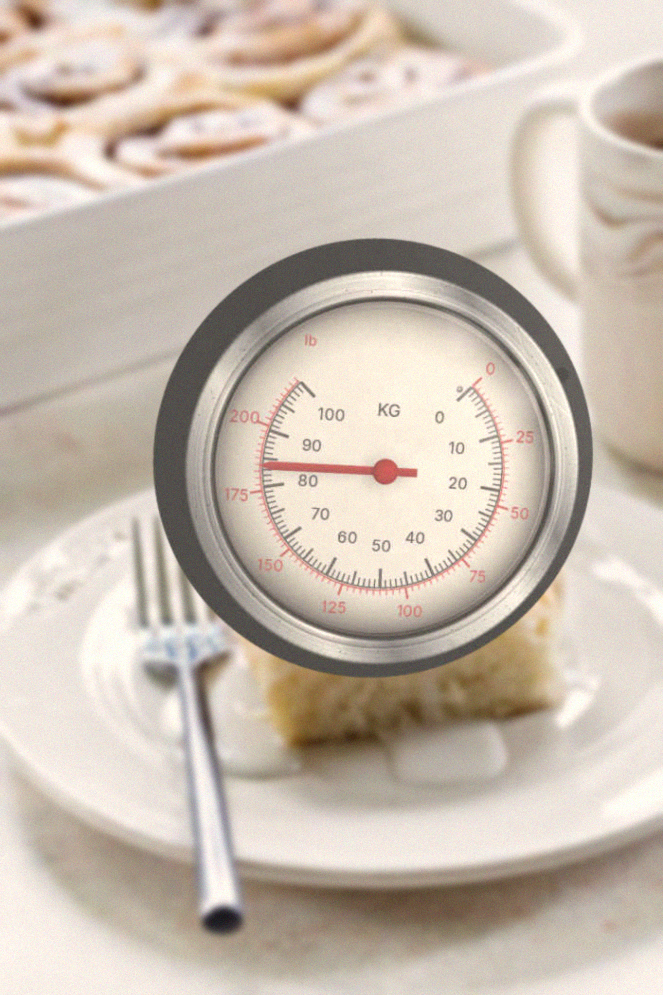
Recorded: 84 (kg)
